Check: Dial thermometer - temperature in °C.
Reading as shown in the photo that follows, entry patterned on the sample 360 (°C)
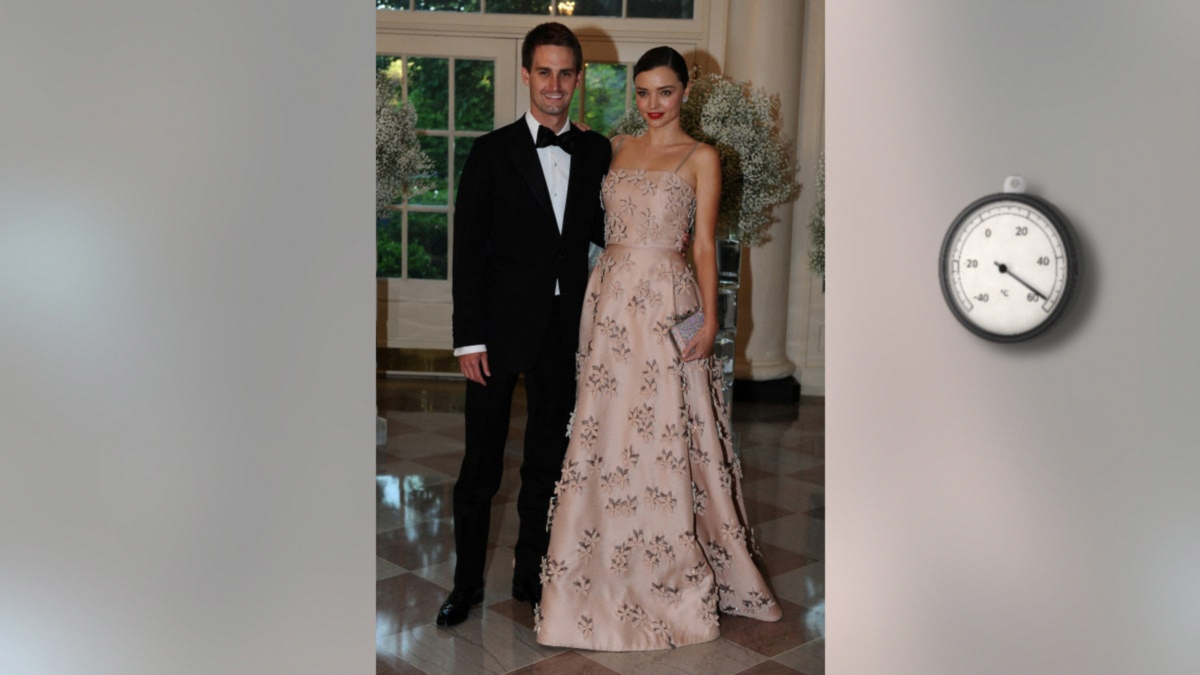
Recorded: 56 (°C)
